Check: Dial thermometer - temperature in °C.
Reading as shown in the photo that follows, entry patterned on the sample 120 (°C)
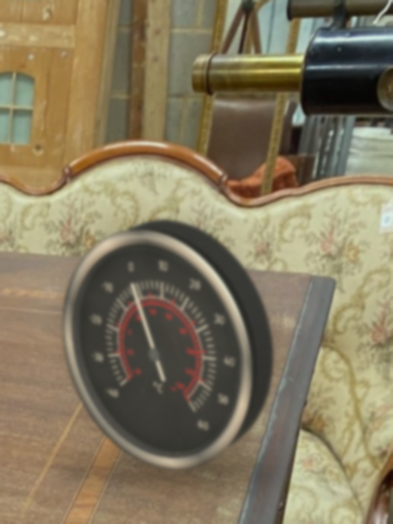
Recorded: 0 (°C)
